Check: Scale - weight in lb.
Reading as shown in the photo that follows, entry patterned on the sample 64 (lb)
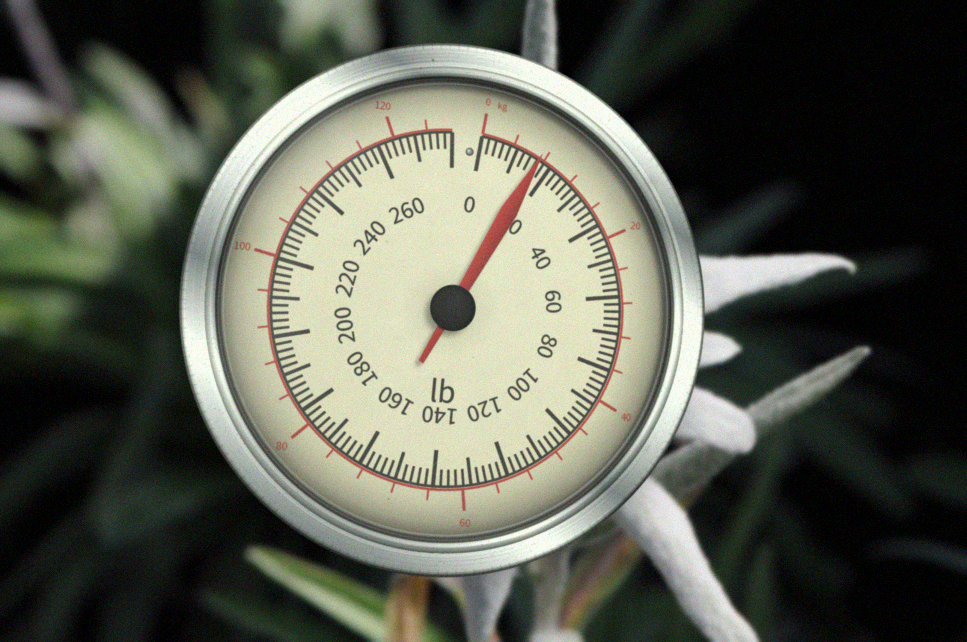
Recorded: 16 (lb)
